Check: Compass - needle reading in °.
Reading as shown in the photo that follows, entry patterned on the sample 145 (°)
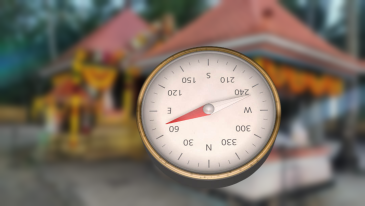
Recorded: 70 (°)
